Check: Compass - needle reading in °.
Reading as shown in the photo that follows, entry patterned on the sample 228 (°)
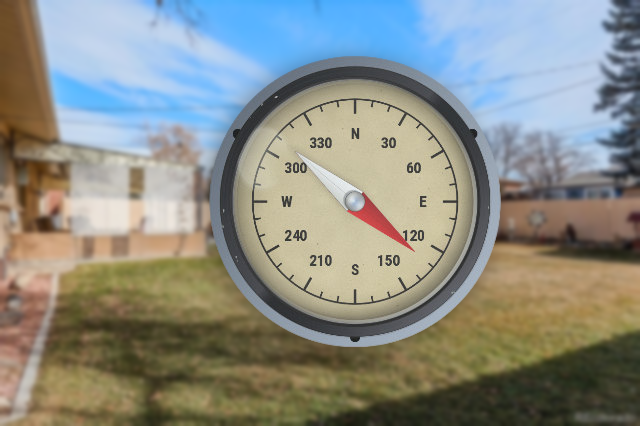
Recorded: 130 (°)
